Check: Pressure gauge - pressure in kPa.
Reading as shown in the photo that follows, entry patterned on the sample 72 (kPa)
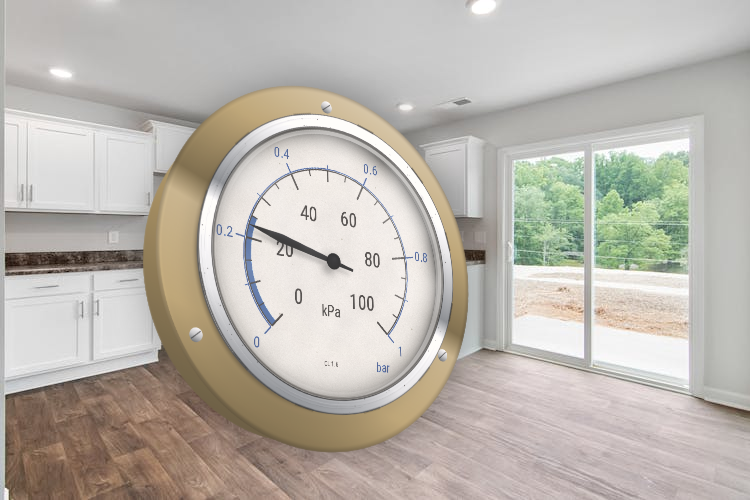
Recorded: 22.5 (kPa)
